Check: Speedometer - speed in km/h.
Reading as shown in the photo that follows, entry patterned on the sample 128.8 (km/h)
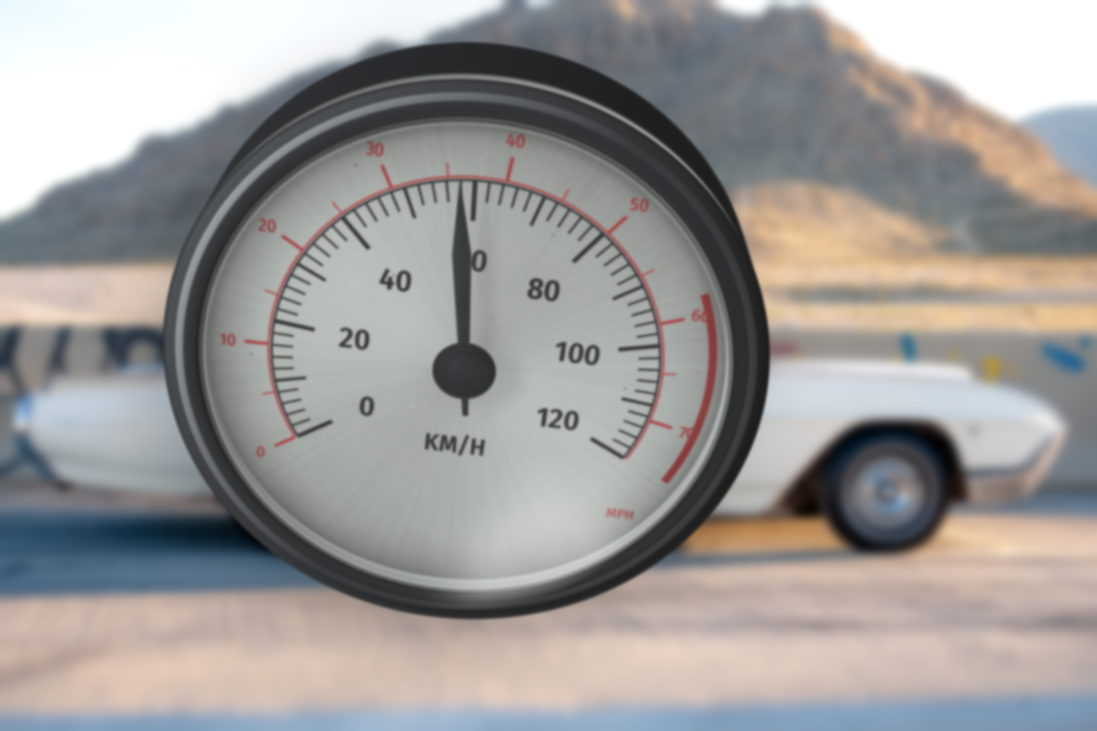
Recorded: 58 (km/h)
